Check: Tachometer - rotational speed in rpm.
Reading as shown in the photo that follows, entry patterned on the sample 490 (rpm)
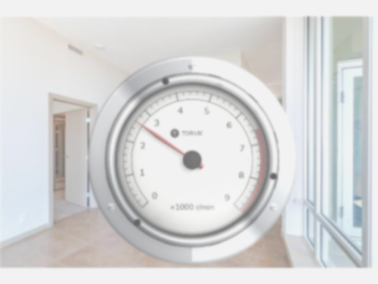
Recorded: 2600 (rpm)
